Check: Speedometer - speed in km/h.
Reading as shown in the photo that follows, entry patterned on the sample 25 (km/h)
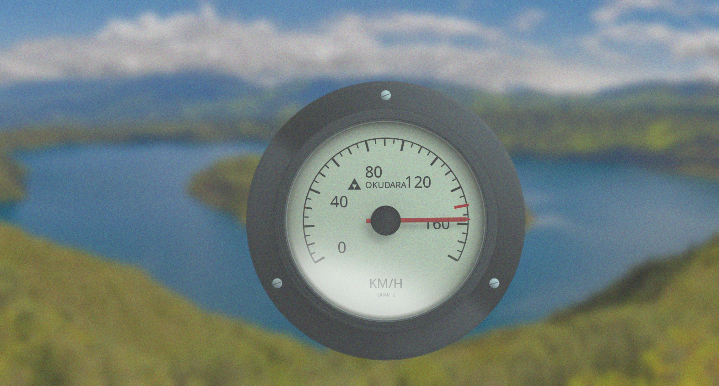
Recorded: 157.5 (km/h)
